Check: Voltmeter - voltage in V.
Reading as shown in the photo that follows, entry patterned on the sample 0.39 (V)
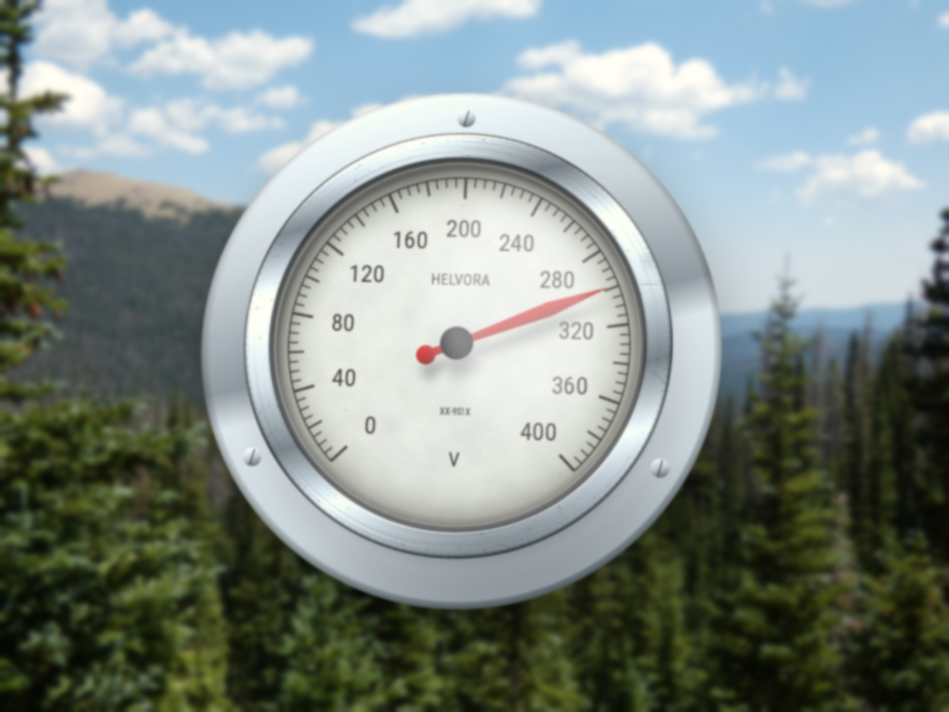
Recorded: 300 (V)
